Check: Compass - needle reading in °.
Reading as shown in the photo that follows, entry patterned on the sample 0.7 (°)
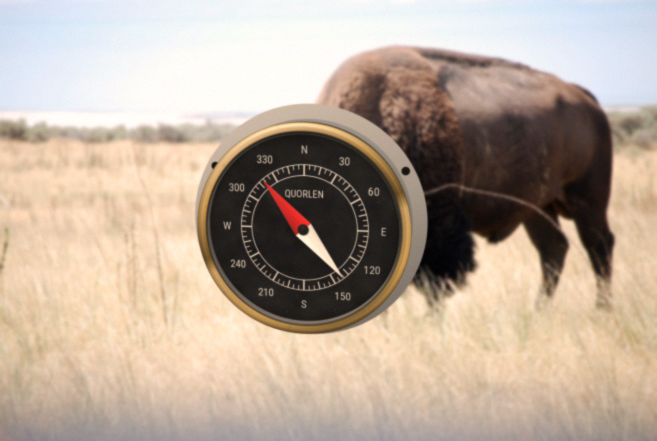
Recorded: 320 (°)
